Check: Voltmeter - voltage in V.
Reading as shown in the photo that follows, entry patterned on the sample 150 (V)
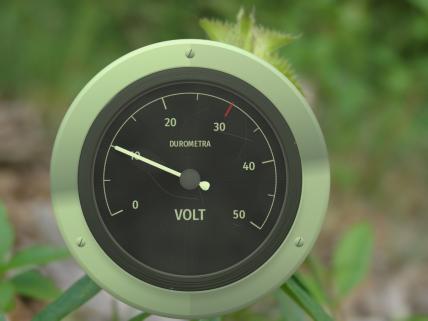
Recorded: 10 (V)
